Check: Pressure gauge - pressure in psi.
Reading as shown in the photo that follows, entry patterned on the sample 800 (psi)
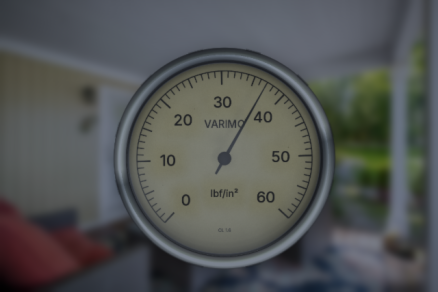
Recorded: 37 (psi)
